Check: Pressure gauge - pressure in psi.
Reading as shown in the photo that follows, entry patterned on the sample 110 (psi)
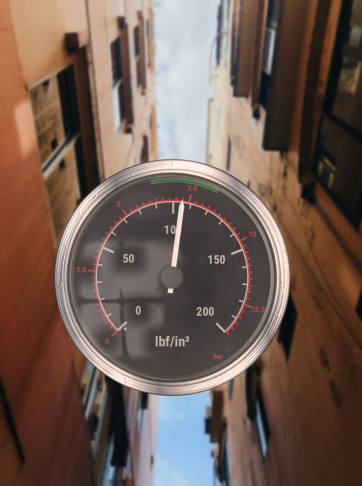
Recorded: 105 (psi)
